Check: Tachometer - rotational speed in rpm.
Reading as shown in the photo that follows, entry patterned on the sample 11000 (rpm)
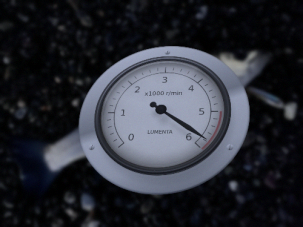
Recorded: 5800 (rpm)
